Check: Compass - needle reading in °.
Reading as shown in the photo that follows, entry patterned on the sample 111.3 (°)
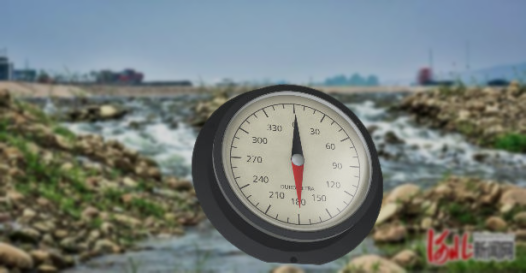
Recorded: 180 (°)
